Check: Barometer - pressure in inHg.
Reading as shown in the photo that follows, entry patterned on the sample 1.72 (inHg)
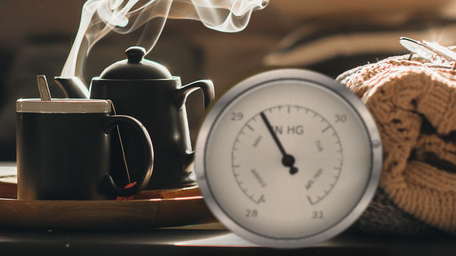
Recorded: 29.2 (inHg)
